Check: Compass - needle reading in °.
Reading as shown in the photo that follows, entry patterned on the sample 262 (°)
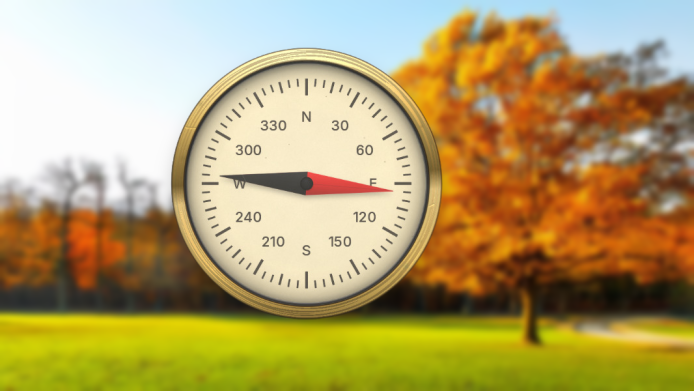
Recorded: 95 (°)
